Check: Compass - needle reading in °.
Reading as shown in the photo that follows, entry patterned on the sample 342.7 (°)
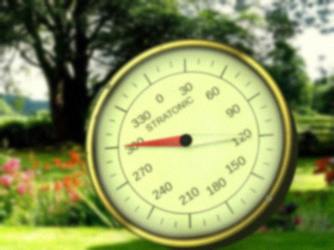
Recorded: 300 (°)
